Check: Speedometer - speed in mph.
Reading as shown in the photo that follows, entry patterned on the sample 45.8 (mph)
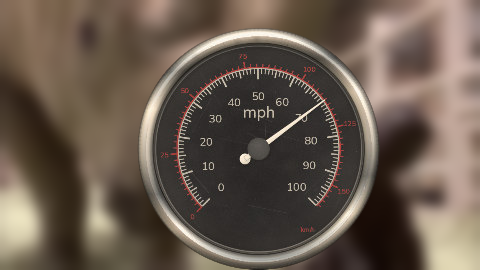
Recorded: 70 (mph)
